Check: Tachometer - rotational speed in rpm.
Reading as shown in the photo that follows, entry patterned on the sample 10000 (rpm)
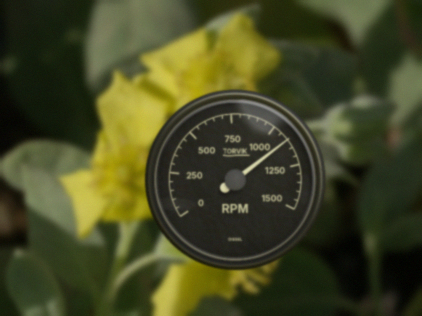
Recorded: 1100 (rpm)
